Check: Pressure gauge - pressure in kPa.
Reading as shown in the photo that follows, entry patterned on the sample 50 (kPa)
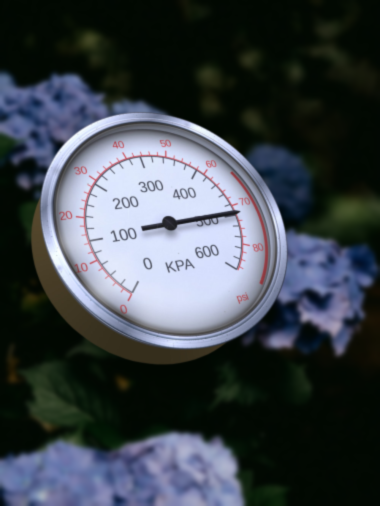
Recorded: 500 (kPa)
